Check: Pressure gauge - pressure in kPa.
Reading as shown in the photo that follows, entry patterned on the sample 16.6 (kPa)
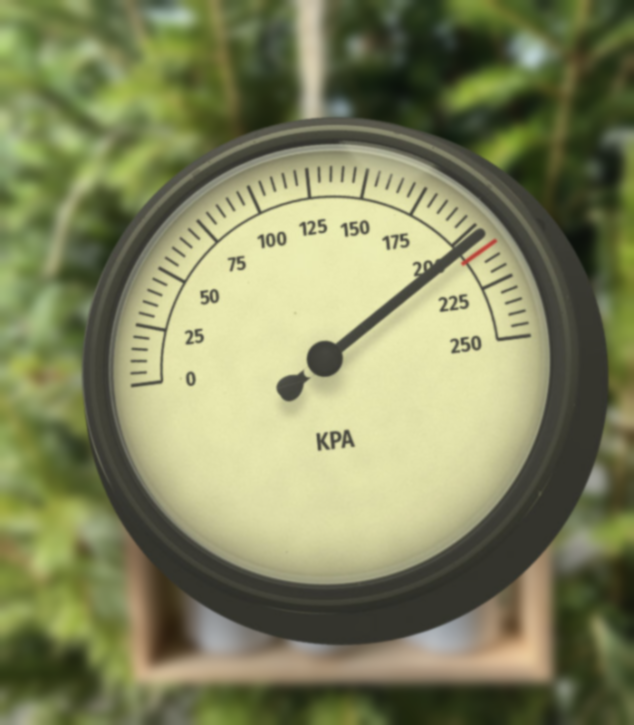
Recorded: 205 (kPa)
